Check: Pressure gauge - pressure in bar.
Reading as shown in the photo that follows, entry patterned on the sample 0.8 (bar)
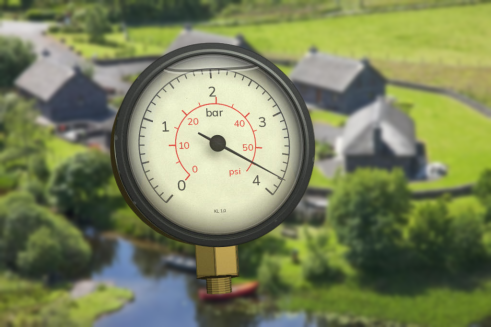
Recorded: 3.8 (bar)
